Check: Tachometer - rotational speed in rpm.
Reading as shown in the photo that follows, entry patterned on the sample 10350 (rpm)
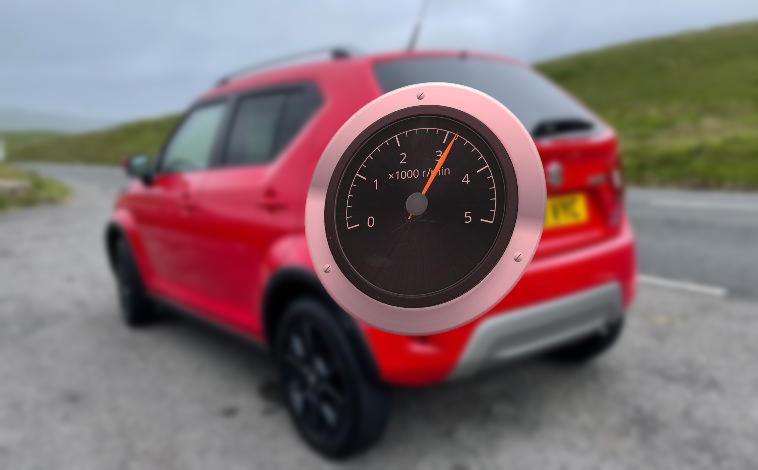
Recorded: 3200 (rpm)
